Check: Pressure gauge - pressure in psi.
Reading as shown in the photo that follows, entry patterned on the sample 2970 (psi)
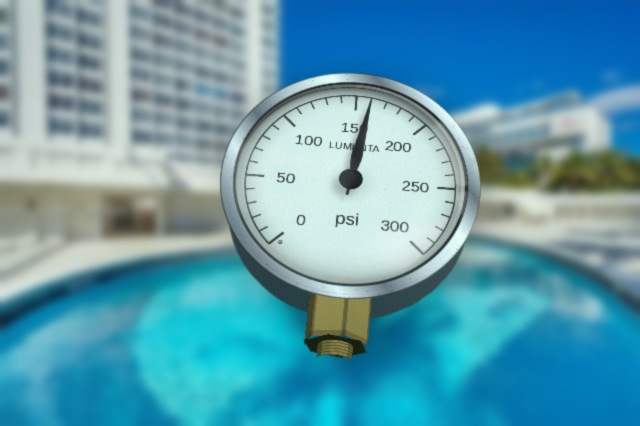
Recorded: 160 (psi)
